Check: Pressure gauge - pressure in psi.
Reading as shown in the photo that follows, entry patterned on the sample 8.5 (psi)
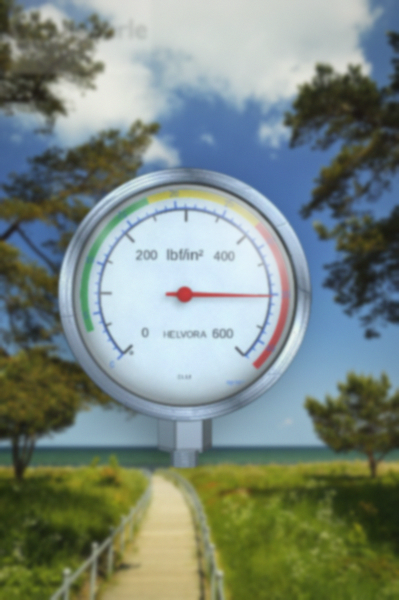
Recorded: 500 (psi)
